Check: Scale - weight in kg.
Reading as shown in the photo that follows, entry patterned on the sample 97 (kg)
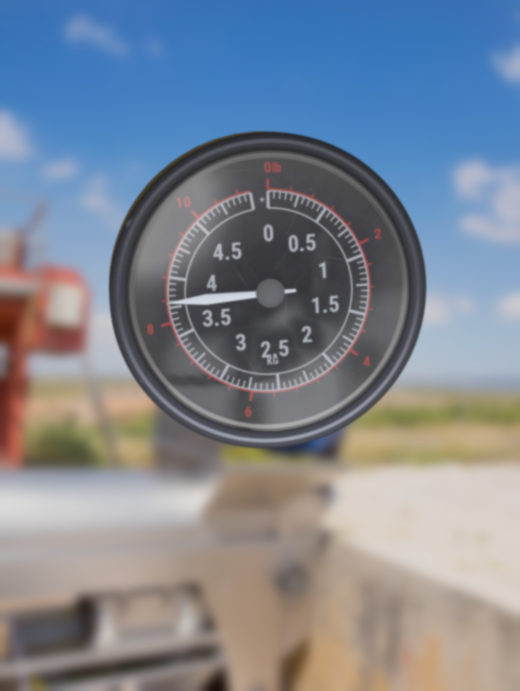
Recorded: 3.8 (kg)
